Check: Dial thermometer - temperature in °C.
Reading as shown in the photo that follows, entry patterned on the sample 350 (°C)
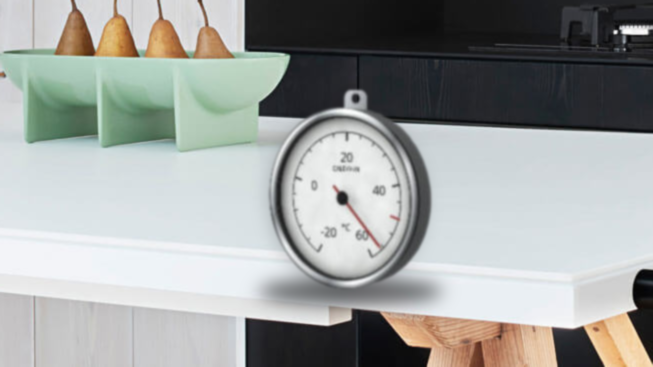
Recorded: 56 (°C)
